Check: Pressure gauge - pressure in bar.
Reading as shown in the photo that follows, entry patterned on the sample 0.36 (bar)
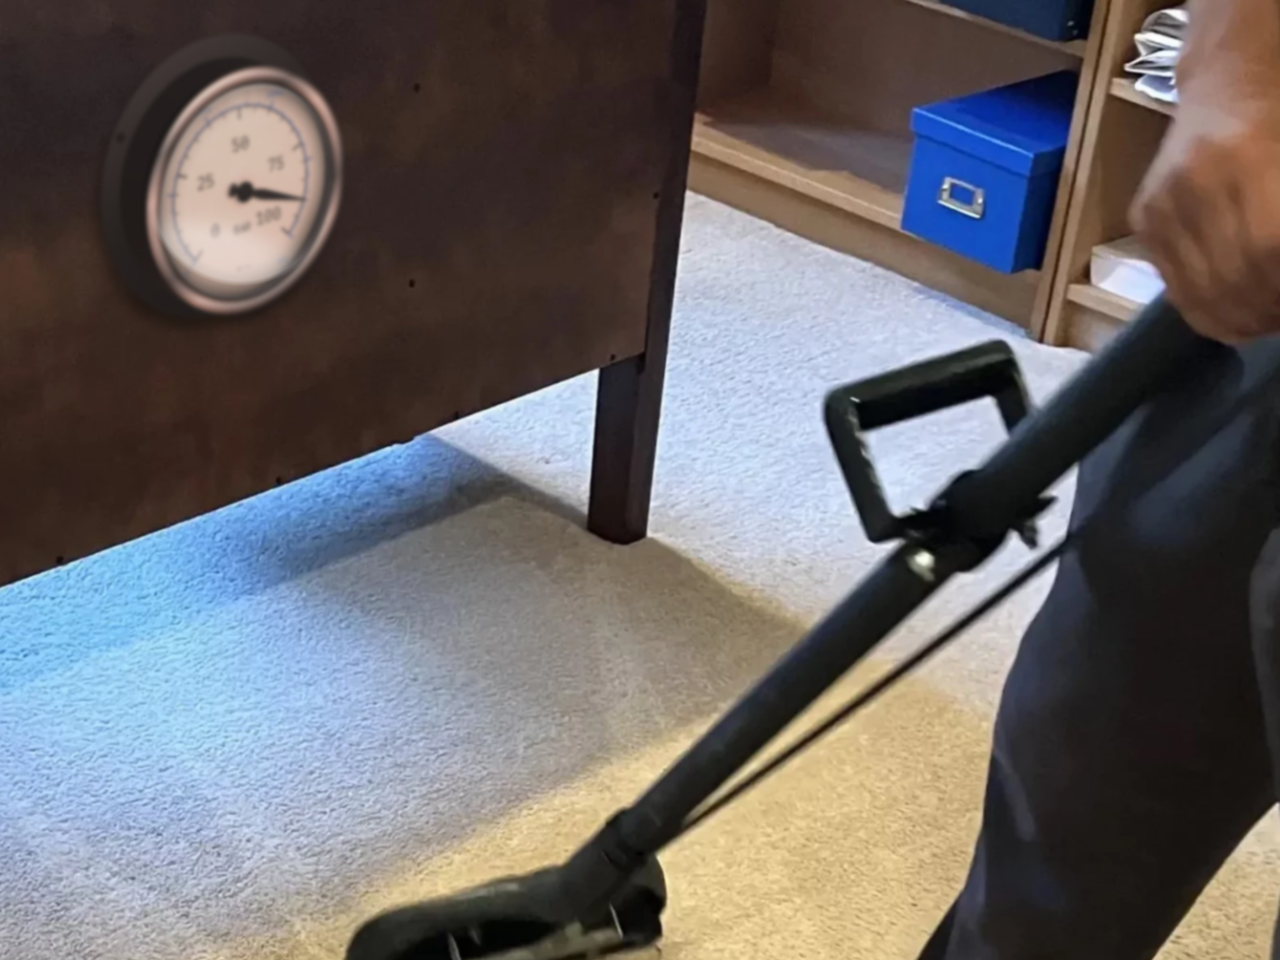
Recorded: 90 (bar)
